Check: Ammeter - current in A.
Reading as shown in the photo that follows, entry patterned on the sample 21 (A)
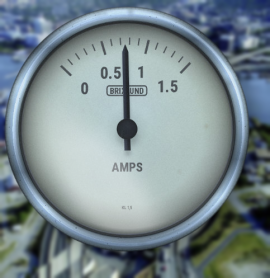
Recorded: 0.75 (A)
